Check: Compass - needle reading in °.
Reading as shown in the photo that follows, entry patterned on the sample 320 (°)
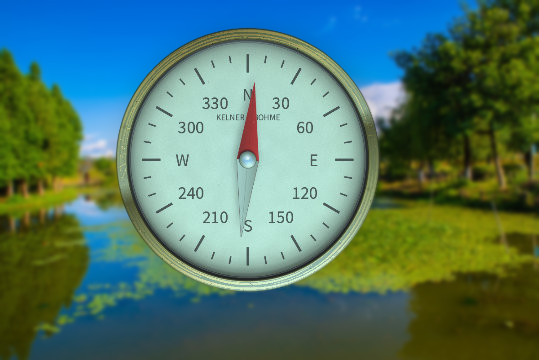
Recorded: 5 (°)
